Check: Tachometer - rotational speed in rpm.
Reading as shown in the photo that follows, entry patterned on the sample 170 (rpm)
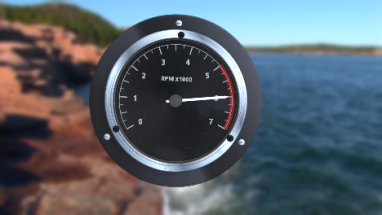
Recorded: 6000 (rpm)
